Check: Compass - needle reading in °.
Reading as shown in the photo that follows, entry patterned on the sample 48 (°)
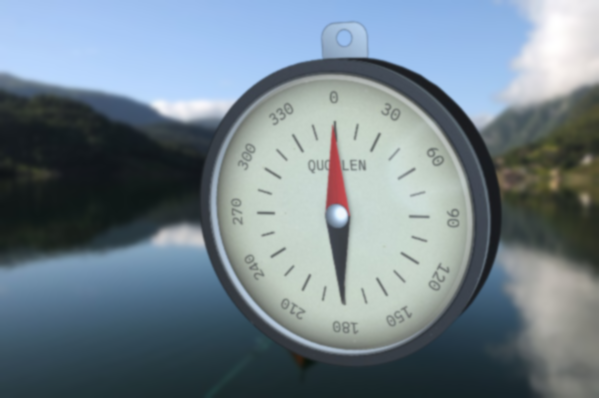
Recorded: 0 (°)
